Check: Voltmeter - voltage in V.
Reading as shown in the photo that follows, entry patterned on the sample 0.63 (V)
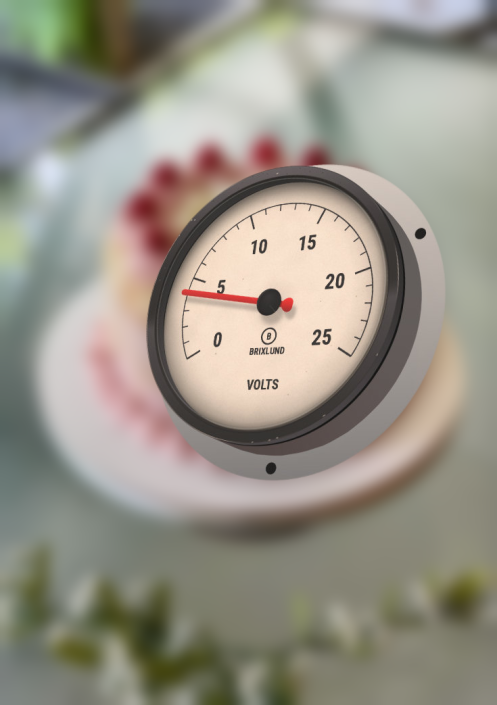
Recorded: 4 (V)
